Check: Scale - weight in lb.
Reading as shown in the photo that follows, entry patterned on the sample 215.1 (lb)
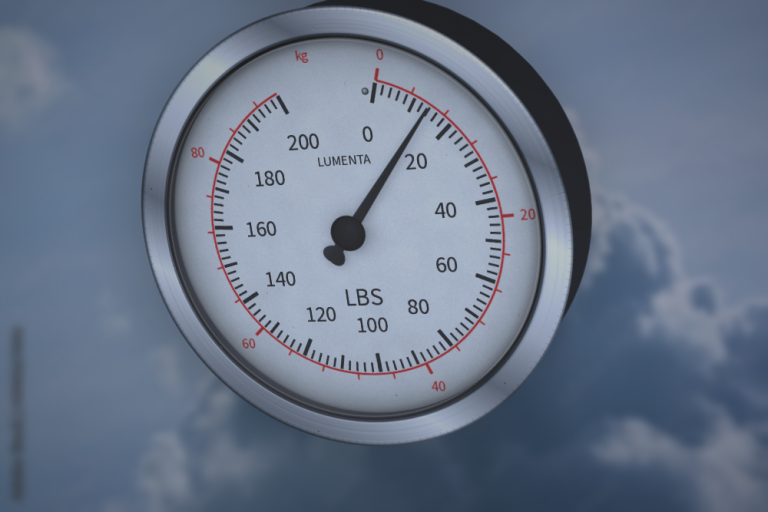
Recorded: 14 (lb)
